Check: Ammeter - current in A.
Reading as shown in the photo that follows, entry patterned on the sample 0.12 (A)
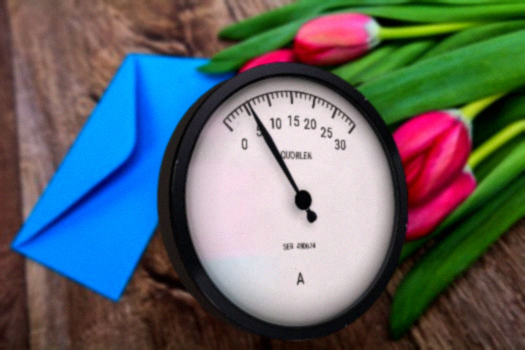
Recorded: 5 (A)
